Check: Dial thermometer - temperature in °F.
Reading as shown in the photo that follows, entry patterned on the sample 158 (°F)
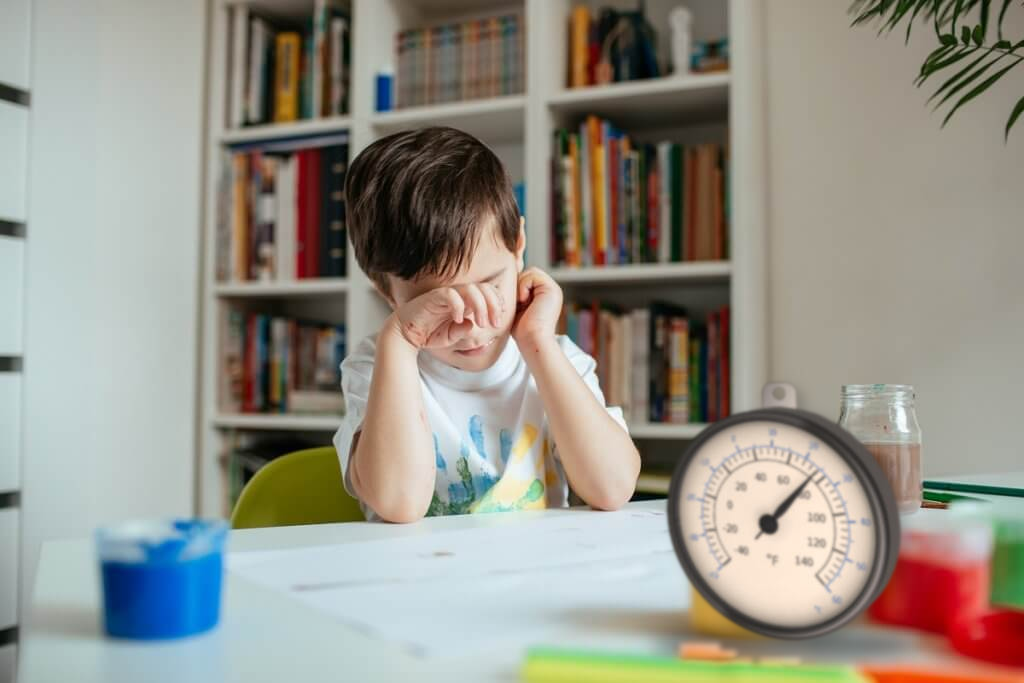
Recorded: 76 (°F)
